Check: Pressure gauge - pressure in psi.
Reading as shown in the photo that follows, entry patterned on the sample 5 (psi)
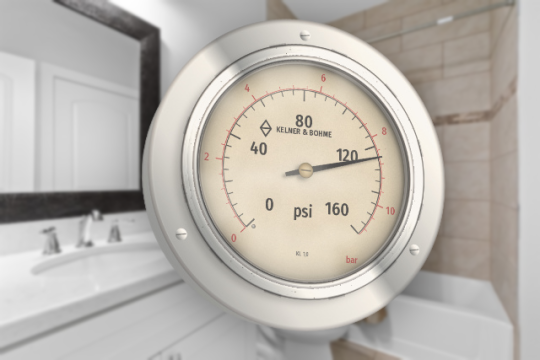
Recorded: 125 (psi)
